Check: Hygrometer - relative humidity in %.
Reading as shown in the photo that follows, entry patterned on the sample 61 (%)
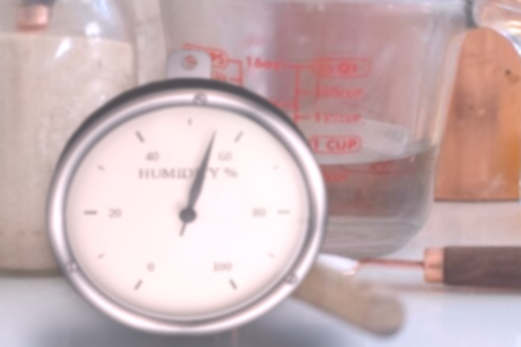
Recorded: 55 (%)
